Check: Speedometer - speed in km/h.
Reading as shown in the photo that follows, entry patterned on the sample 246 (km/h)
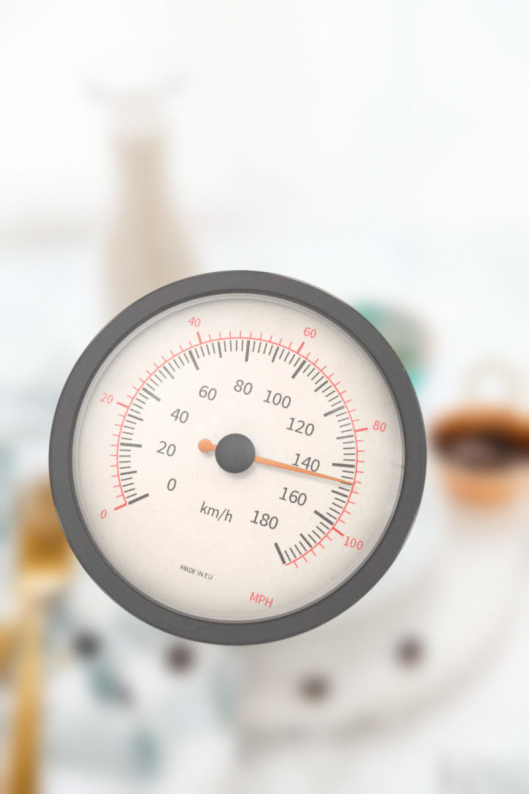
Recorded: 146 (km/h)
